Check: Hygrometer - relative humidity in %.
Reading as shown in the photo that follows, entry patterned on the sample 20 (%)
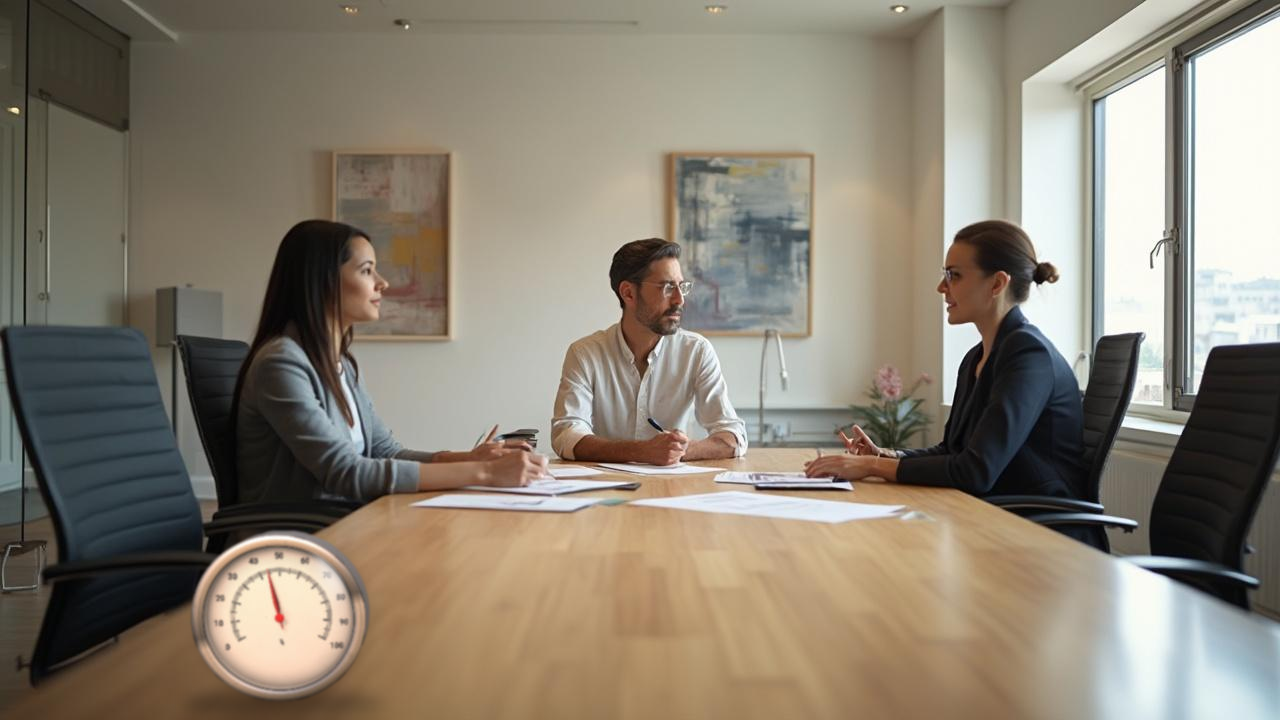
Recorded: 45 (%)
